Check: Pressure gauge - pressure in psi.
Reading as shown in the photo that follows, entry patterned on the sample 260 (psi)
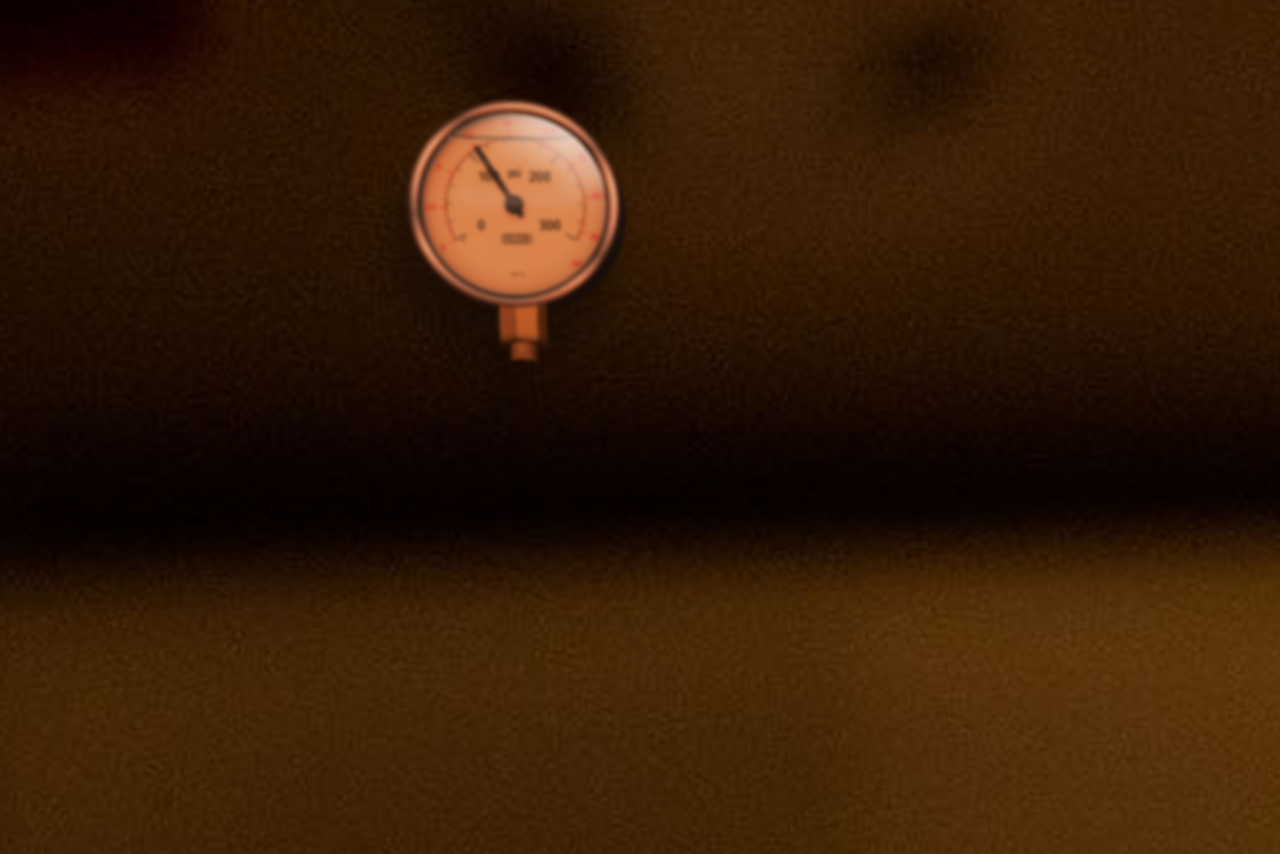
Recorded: 110 (psi)
